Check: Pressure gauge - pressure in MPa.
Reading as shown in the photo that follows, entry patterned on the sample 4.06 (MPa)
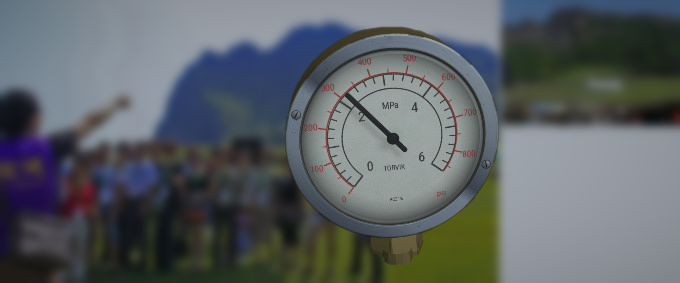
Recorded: 2.2 (MPa)
